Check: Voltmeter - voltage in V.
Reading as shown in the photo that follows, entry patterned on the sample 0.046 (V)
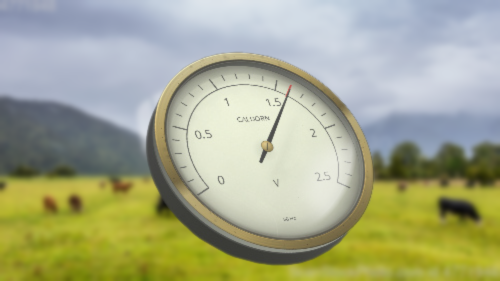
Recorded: 1.6 (V)
